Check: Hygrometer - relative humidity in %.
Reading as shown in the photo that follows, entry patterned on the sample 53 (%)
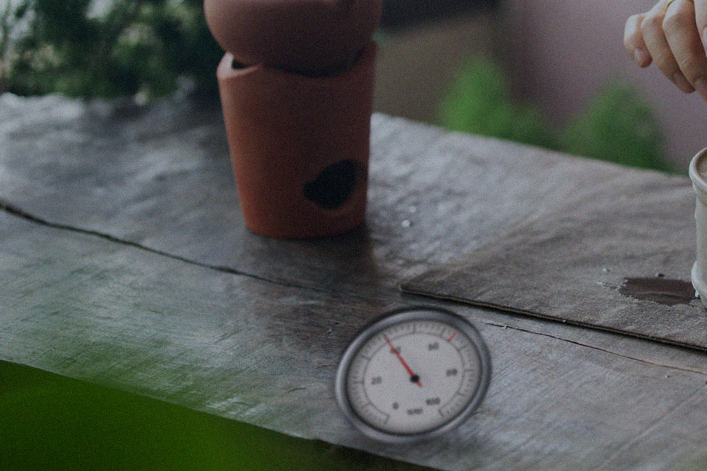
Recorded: 40 (%)
